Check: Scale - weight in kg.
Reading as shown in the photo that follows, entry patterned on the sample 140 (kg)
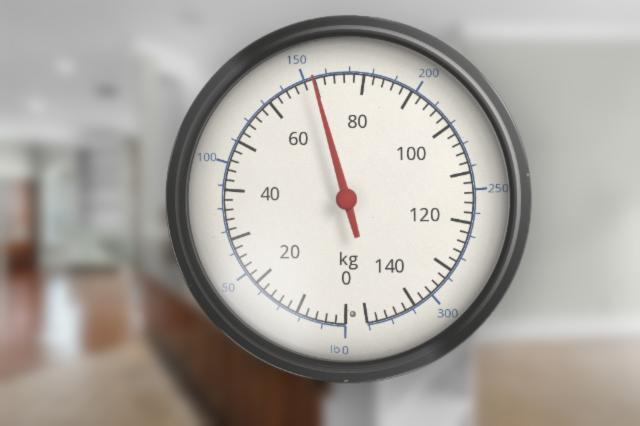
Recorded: 70 (kg)
